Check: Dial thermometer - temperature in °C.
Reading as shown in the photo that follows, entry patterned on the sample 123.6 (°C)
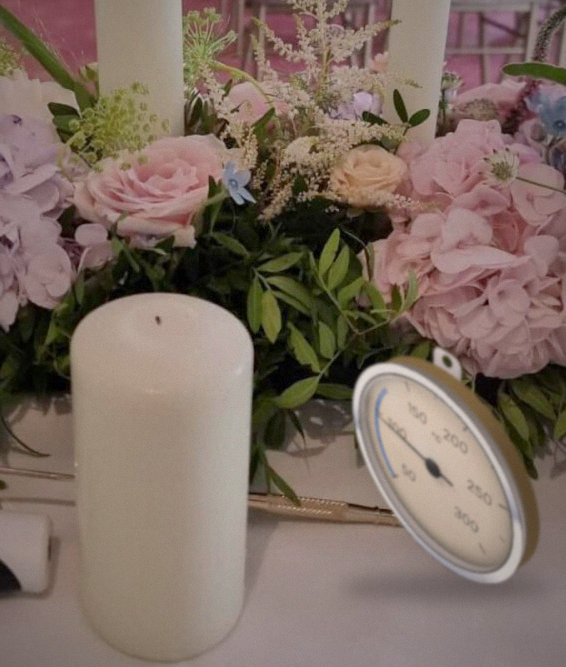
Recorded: 100 (°C)
